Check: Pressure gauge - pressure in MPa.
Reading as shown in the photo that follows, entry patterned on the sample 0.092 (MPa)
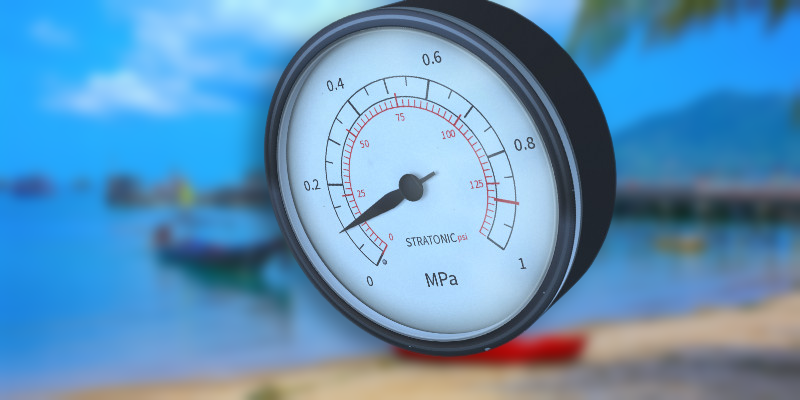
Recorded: 0.1 (MPa)
